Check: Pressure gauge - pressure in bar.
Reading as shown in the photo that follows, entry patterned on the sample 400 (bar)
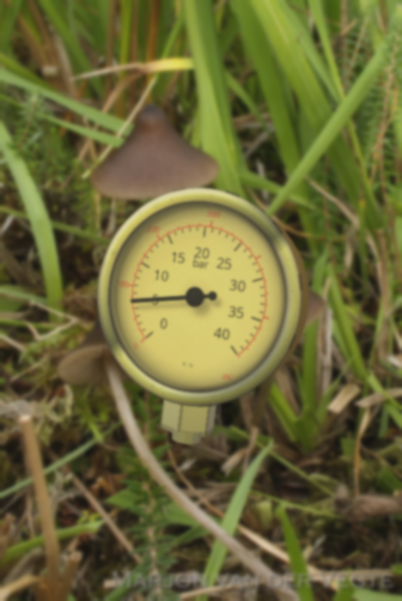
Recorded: 5 (bar)
